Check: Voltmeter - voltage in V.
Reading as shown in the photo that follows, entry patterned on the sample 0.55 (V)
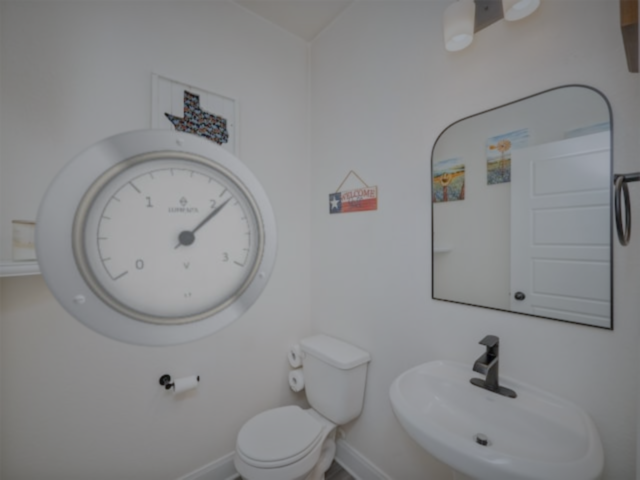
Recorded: 2.1 (V)
